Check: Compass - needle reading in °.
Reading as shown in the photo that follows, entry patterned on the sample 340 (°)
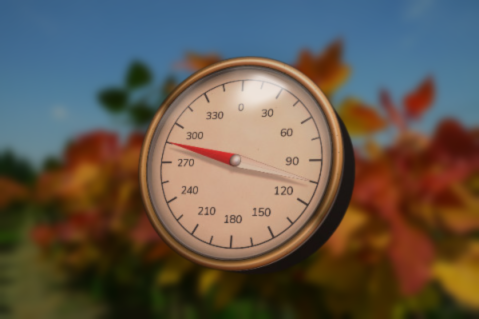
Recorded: 285 (°)
